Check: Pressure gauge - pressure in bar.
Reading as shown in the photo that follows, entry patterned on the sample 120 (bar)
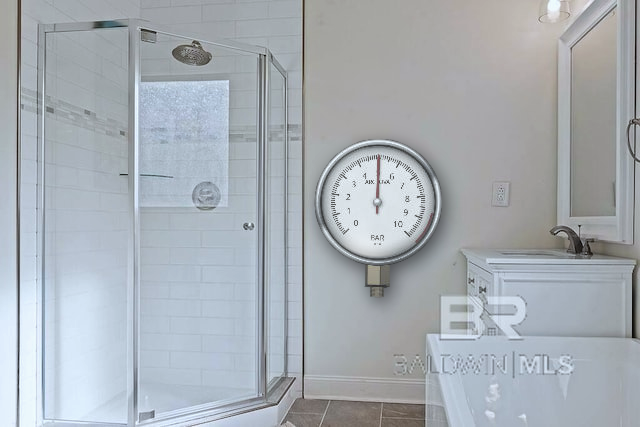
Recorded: 5 (bar)
